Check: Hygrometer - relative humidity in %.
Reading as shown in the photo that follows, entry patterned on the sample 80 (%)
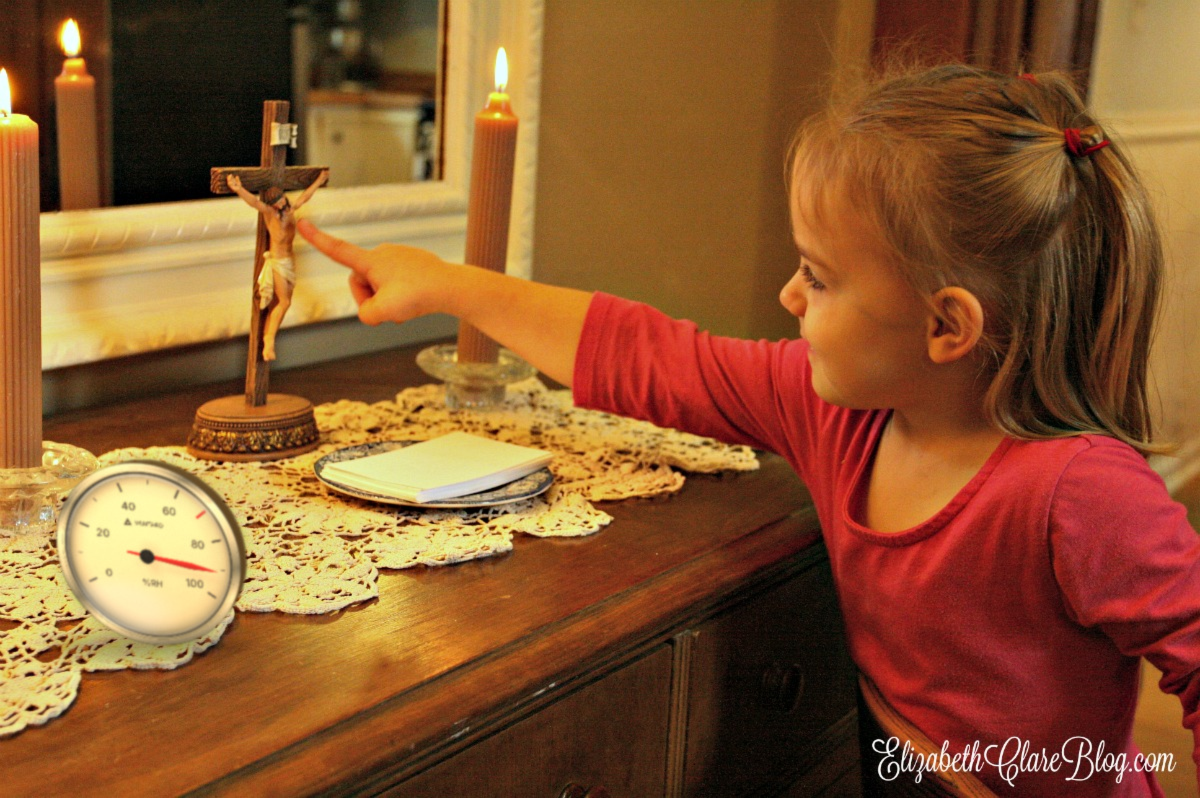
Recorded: 90 (%)
